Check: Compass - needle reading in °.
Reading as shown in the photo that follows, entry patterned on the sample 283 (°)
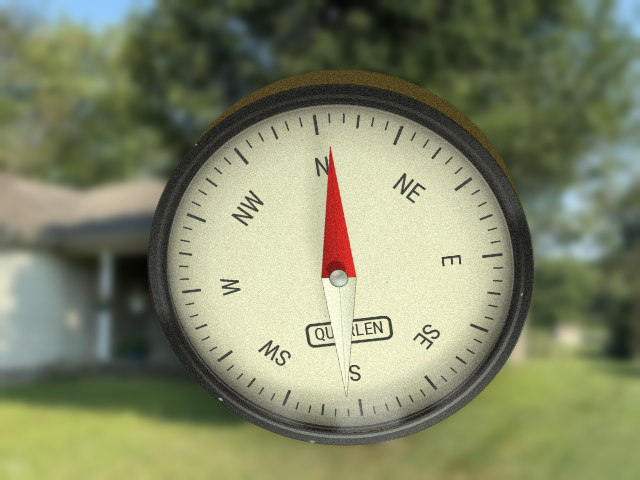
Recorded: 5 (°)
